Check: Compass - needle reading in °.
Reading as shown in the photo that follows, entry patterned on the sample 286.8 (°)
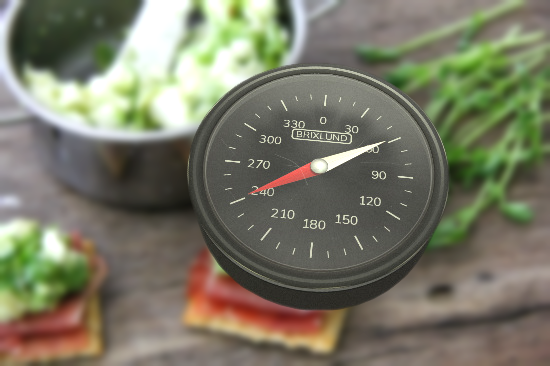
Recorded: 240 (°)
